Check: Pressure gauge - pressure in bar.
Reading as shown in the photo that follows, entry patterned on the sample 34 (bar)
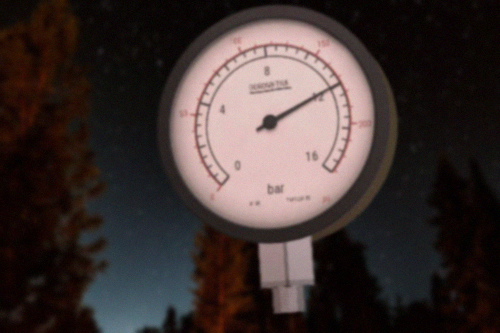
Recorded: 12 (bar)
